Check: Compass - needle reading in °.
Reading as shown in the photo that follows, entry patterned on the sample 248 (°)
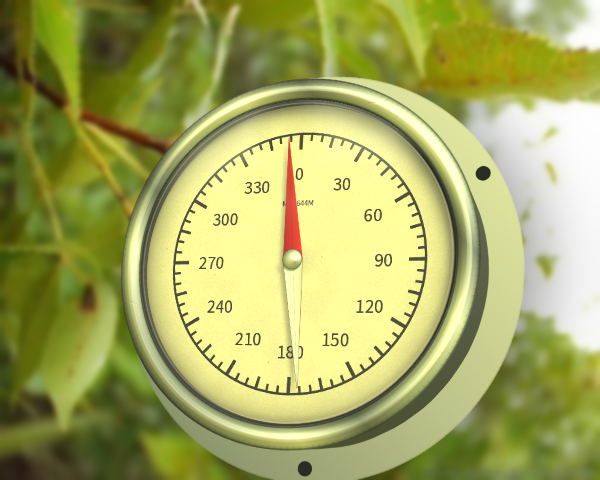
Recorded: 355 (°)
